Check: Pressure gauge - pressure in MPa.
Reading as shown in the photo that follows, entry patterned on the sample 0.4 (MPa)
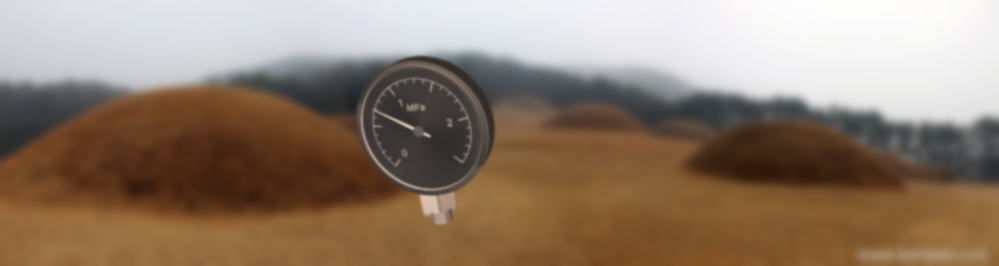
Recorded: 0.7 (MPa)
